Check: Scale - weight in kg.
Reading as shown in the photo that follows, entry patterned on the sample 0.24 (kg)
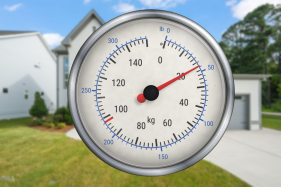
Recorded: 20 (kg)
